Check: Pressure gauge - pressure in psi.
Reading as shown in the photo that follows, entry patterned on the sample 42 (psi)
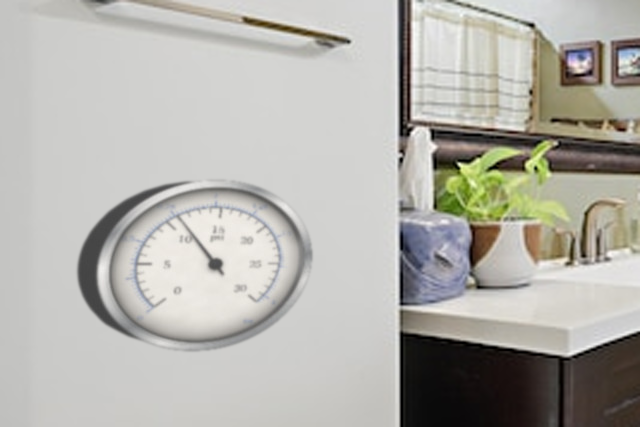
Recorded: 11 (psi)
